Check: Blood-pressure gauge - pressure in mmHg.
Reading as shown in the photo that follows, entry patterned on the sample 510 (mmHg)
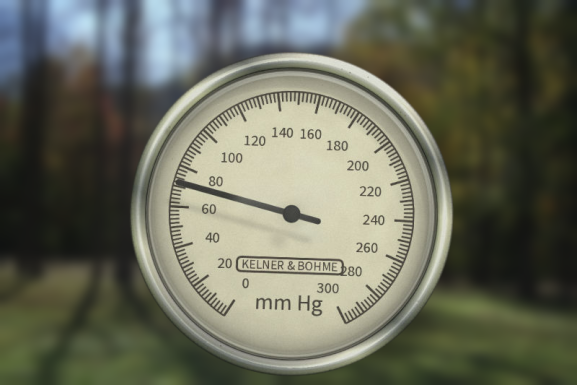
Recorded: 72 (mmHg)
